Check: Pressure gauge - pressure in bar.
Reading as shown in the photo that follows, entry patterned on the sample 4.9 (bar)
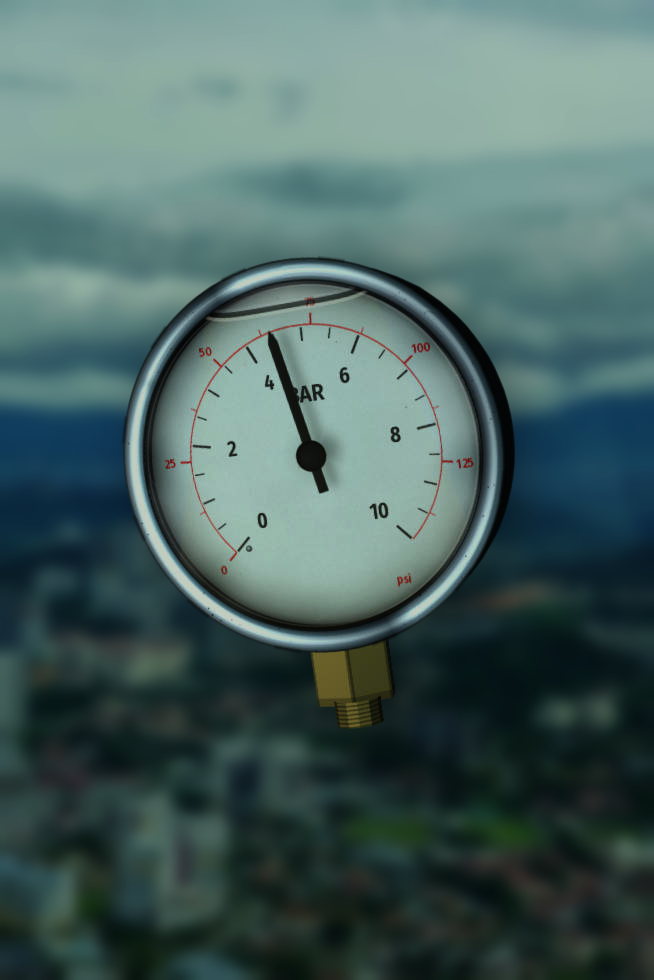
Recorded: 4.5 (bar)
